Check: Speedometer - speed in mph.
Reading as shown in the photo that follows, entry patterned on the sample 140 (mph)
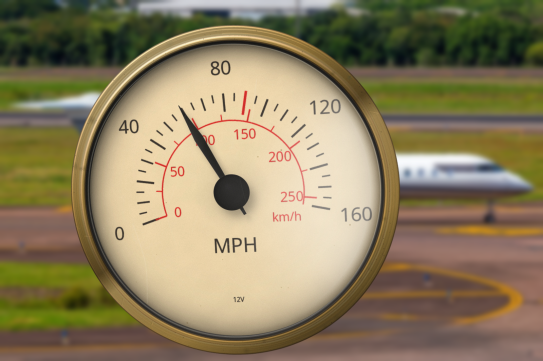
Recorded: 60 (mph)
